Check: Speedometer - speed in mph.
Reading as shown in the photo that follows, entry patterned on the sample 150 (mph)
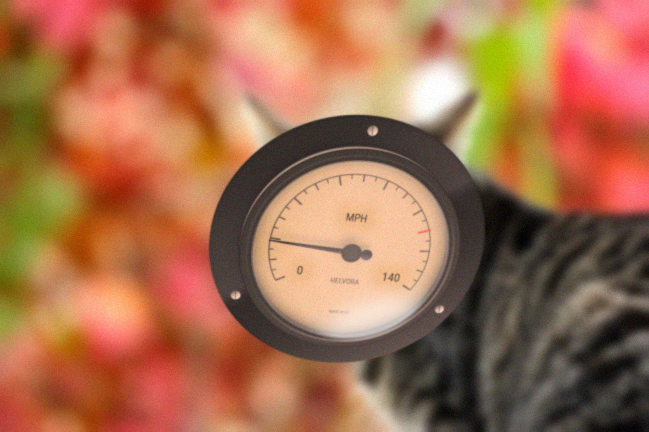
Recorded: 20 (mph)
